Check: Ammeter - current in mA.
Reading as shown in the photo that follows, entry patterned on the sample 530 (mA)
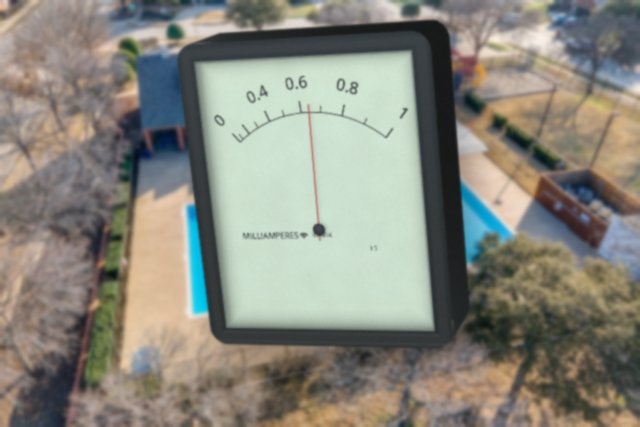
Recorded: 0.65 (mA)
